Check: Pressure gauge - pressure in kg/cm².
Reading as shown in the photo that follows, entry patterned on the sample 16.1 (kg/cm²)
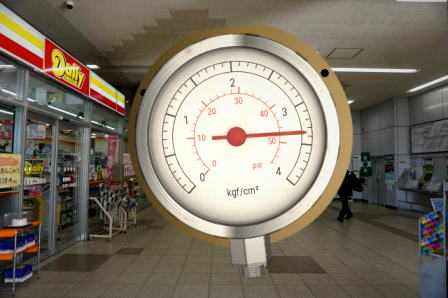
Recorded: 3.35 (kg/cm²)
